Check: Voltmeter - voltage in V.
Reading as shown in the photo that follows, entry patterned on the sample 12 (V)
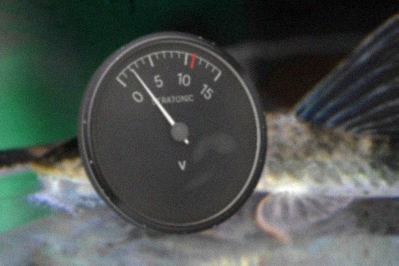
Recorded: 2 (V)
